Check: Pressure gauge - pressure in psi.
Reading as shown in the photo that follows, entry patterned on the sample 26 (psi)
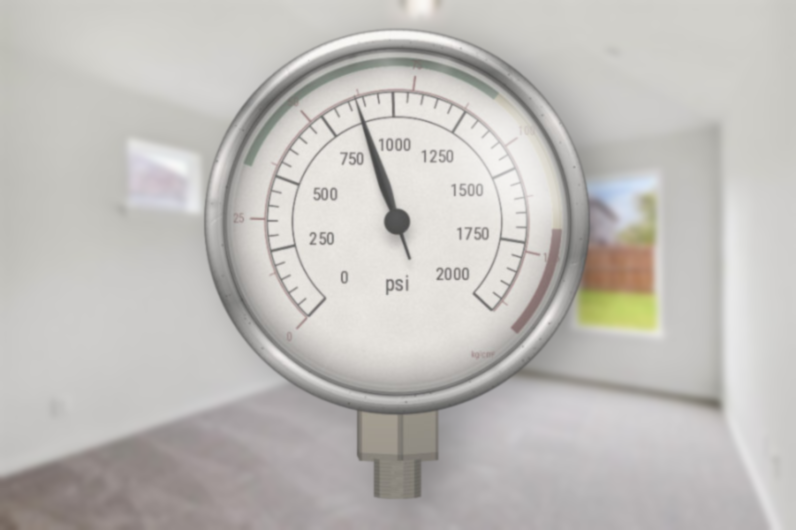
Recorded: 875 (psi)
